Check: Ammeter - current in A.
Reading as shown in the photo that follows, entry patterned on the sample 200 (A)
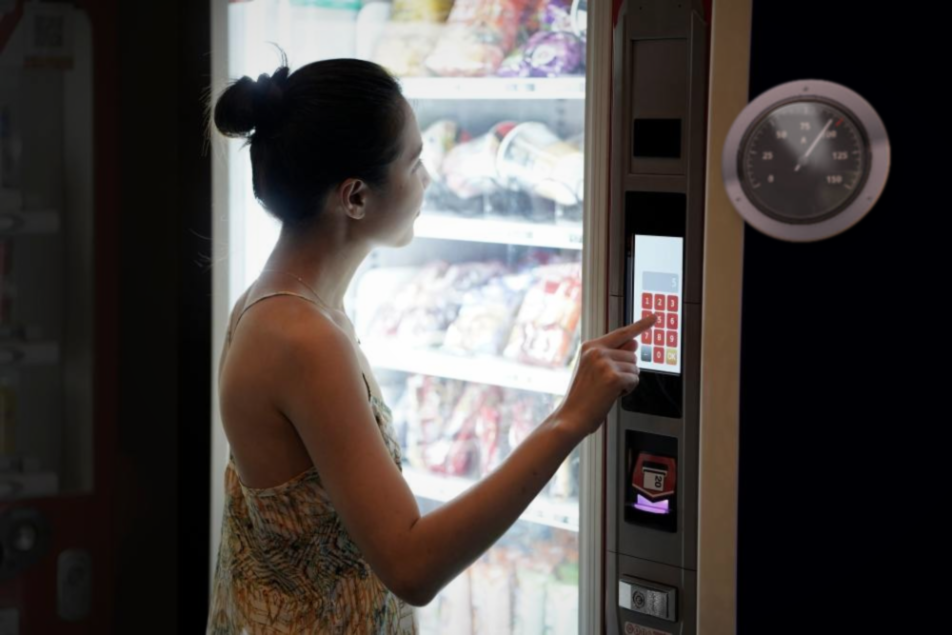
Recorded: 95 (A)
